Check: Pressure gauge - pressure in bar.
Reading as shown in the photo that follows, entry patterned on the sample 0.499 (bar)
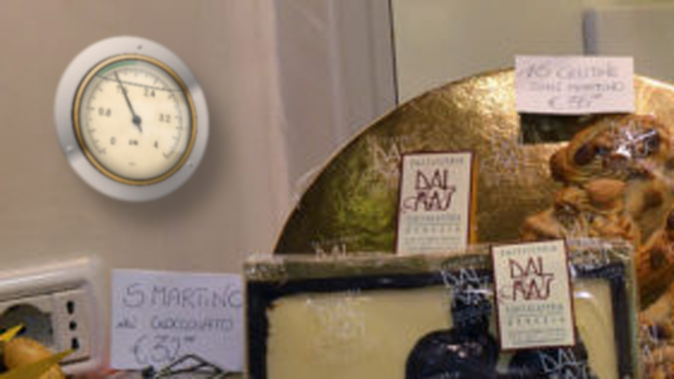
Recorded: 1.6 (bar)
